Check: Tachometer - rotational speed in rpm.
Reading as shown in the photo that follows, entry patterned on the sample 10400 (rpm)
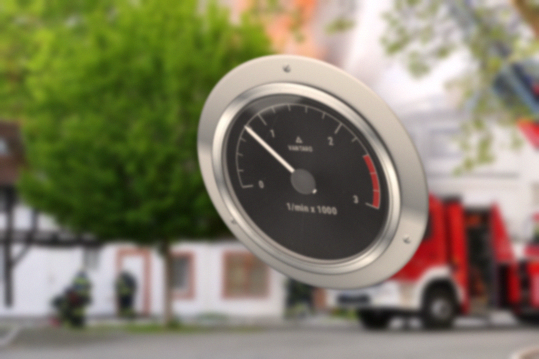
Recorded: 800 (rpm)
